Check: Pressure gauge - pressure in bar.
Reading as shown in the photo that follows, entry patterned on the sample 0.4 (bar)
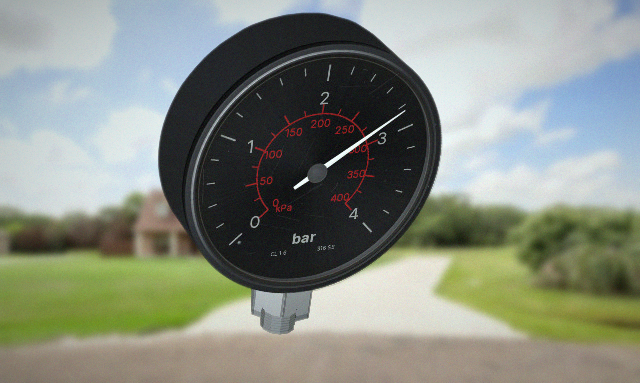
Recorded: 2.8 (bar)
